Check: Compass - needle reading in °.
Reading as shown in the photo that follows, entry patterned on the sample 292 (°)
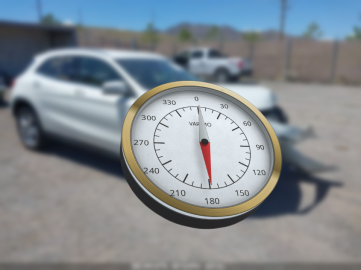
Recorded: 180 (°)
